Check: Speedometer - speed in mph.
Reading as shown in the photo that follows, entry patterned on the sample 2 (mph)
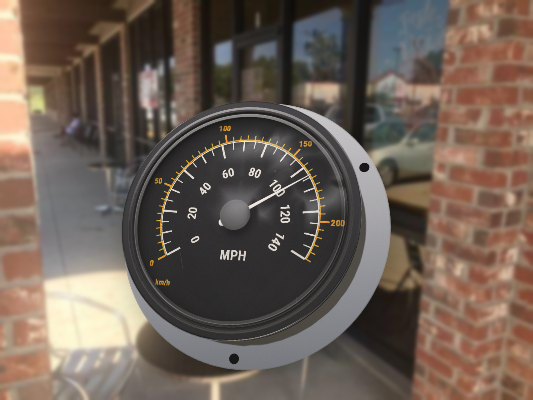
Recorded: 105 (mph)
